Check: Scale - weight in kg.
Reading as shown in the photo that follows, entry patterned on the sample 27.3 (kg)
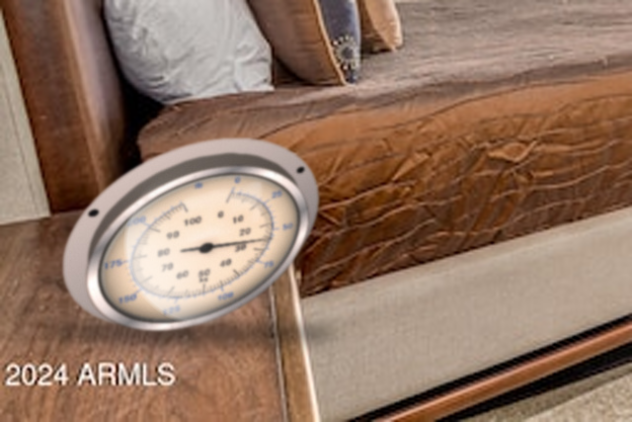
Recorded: 25 (kg)
